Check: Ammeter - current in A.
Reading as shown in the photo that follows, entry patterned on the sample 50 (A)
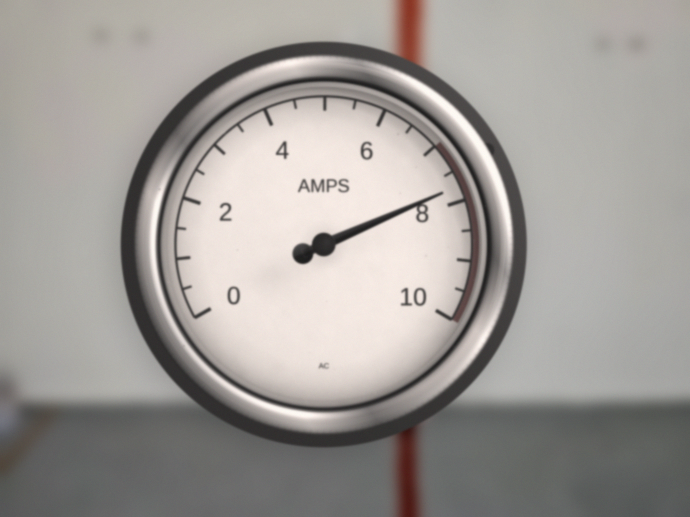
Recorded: 7.75 (A)
